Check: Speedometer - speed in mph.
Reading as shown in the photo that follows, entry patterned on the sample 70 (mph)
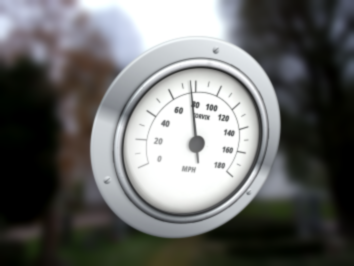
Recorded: 75 (mph)
